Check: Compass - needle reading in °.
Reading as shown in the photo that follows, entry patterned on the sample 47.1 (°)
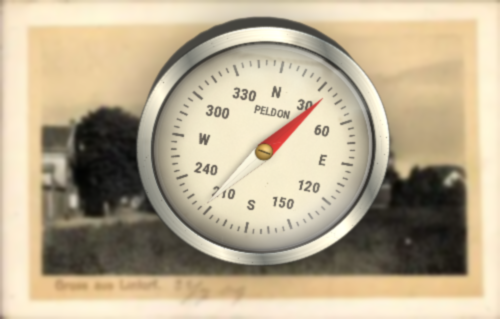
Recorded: 35 (°)
